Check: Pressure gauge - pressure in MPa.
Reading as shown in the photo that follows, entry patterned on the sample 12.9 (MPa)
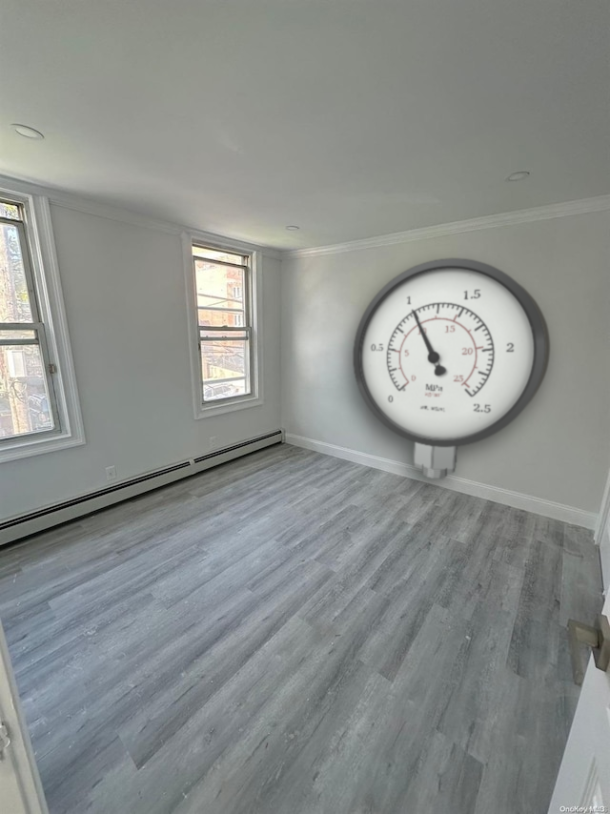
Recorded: 1 (MPa)
